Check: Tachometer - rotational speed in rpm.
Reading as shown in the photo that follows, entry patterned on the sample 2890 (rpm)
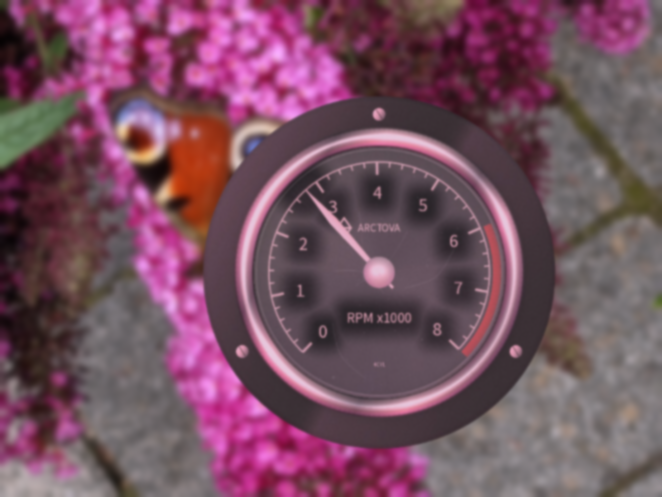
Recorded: 2800 (rpm)
